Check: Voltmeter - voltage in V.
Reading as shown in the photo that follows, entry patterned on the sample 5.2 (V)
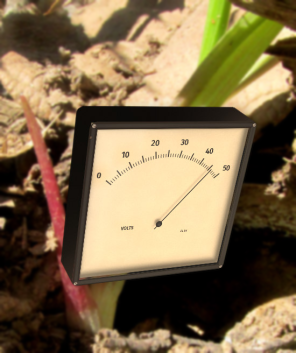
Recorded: 45 (V)
